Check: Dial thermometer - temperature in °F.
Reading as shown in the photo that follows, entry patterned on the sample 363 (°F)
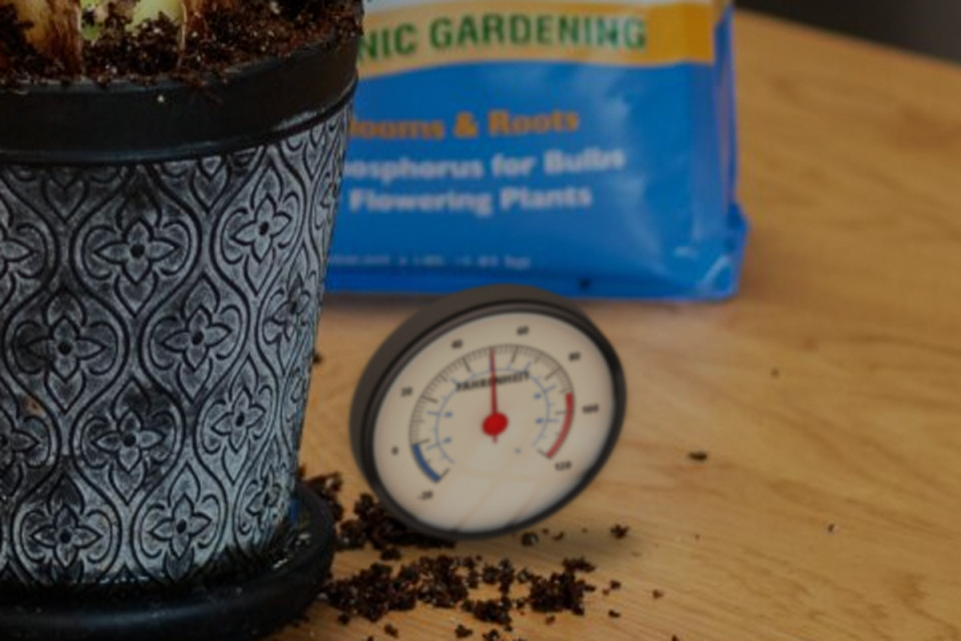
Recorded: 50 (°F)
